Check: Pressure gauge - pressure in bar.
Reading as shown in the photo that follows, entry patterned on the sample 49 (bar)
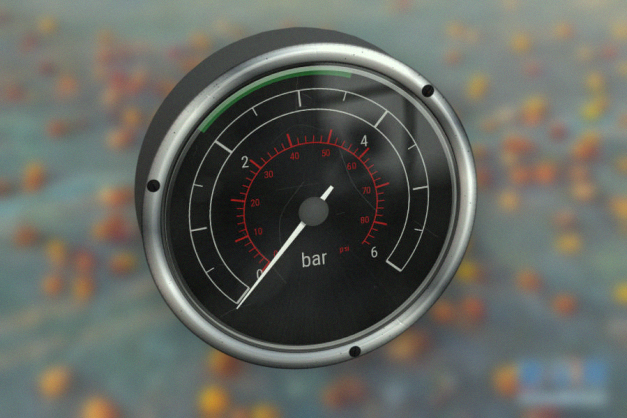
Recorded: 0 (bar)
